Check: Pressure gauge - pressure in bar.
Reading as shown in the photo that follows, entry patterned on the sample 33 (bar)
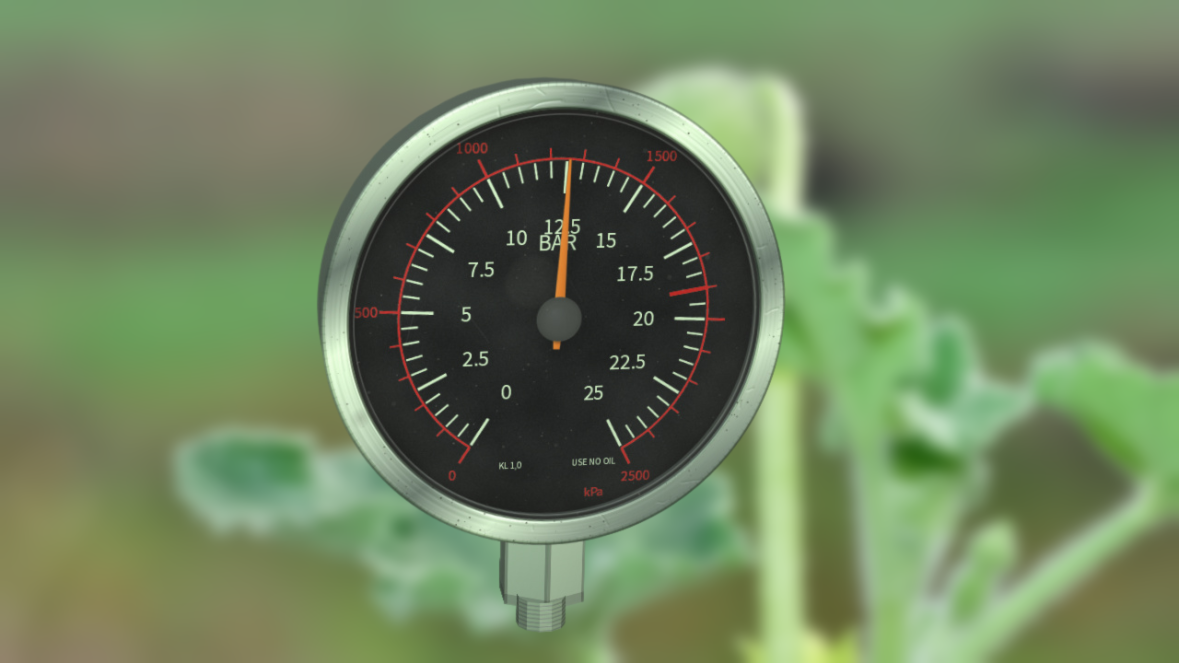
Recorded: 12.5 (bar)
